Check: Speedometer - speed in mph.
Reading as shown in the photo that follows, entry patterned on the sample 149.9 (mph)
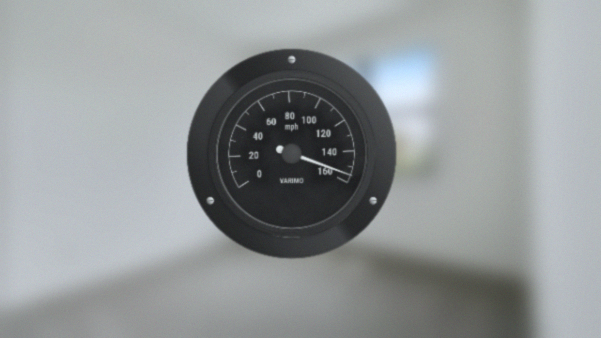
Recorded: 155 (mph)
